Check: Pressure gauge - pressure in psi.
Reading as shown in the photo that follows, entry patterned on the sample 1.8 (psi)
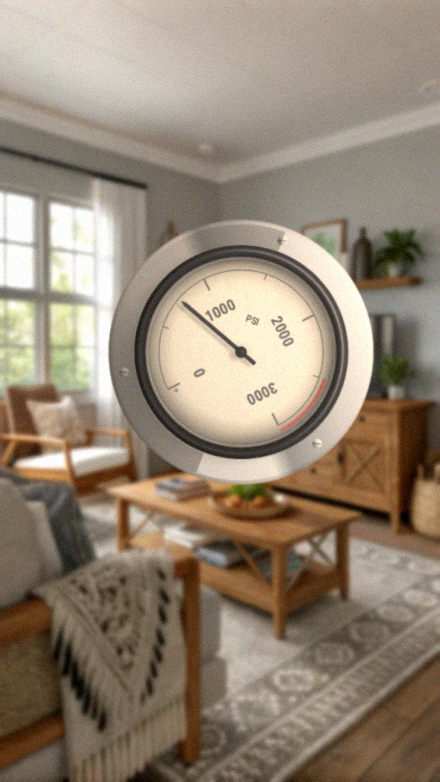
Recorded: 750 (psi)
